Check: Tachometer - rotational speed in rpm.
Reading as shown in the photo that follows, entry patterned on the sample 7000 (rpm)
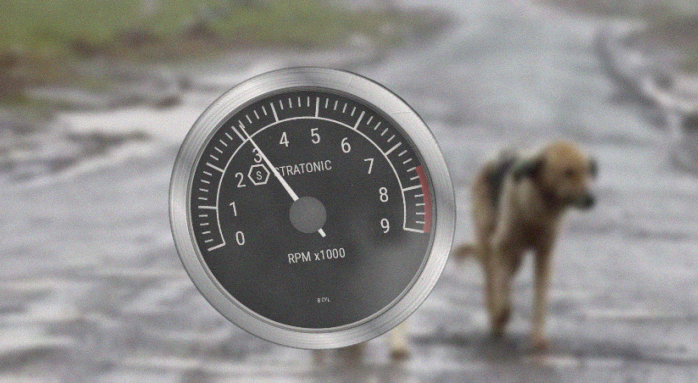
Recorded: 3200 (rpm)
